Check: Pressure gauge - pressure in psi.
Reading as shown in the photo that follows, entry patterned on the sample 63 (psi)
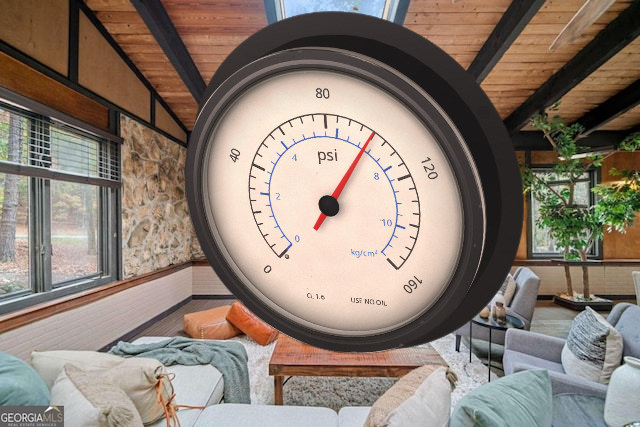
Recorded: 100 (psi)
